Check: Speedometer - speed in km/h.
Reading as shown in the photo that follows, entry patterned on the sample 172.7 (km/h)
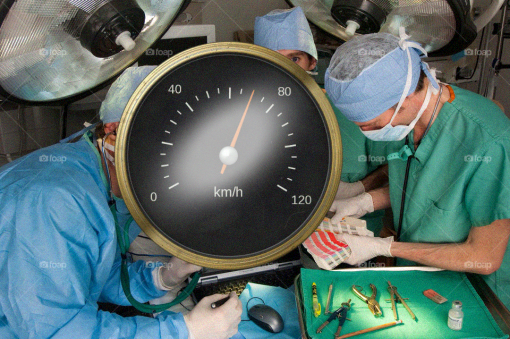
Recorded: 70 (km/h)
